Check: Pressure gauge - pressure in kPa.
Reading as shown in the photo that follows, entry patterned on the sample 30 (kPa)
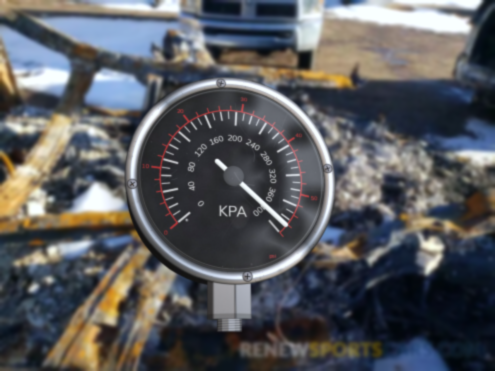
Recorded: 390 (kPa)
